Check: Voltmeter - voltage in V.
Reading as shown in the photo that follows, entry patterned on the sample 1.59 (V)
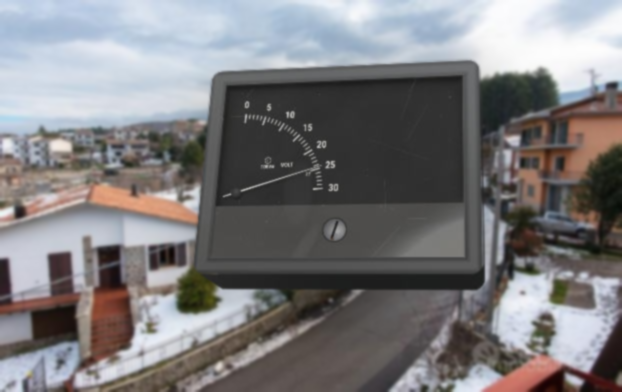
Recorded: 25 (V)
